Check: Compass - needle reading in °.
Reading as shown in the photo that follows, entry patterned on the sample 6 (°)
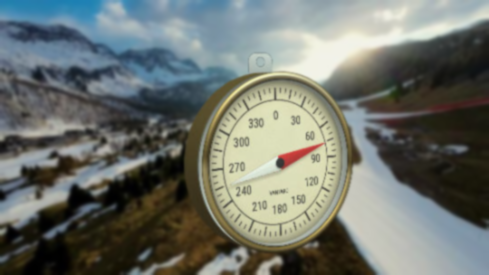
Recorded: 75 (°)
